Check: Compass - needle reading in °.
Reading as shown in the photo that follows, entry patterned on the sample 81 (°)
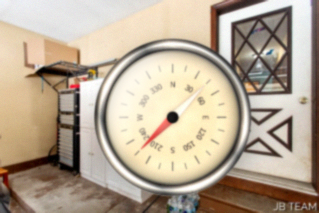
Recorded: 225 (°)
